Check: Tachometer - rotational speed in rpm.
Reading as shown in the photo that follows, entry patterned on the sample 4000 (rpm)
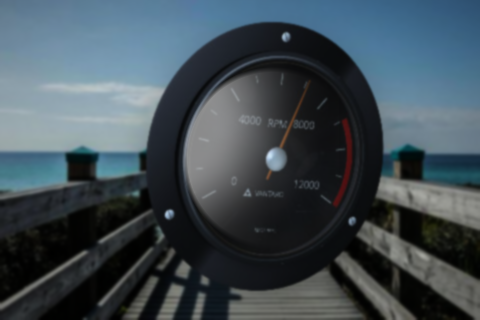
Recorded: 7000 (rpm)
